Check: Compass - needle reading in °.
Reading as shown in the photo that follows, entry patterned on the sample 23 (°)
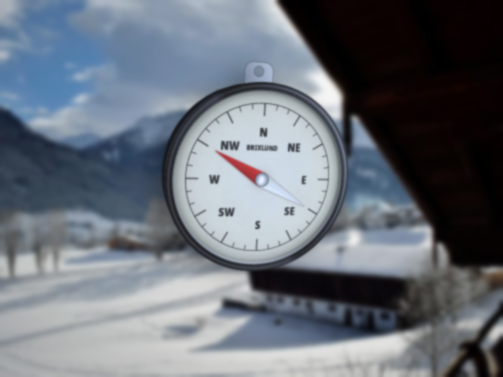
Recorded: 300 (°)
